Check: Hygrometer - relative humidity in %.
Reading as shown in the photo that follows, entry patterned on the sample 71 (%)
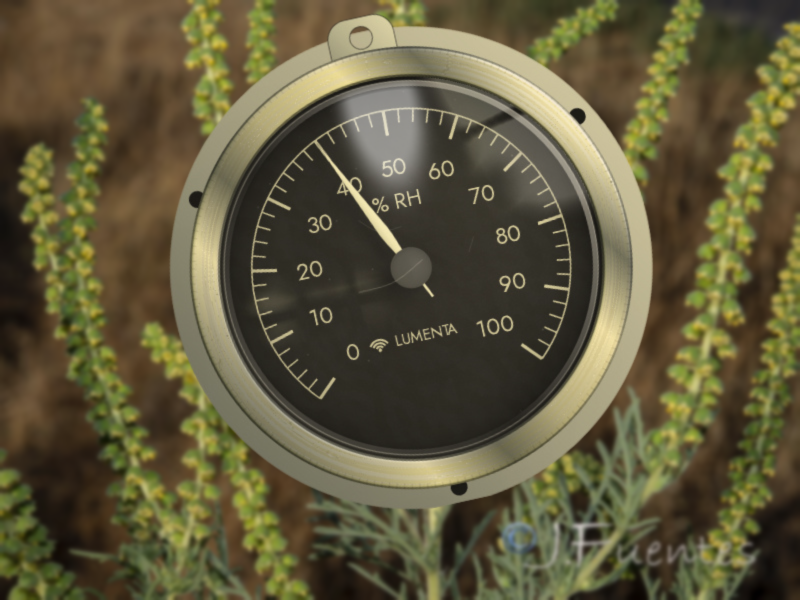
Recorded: 40 (%)
